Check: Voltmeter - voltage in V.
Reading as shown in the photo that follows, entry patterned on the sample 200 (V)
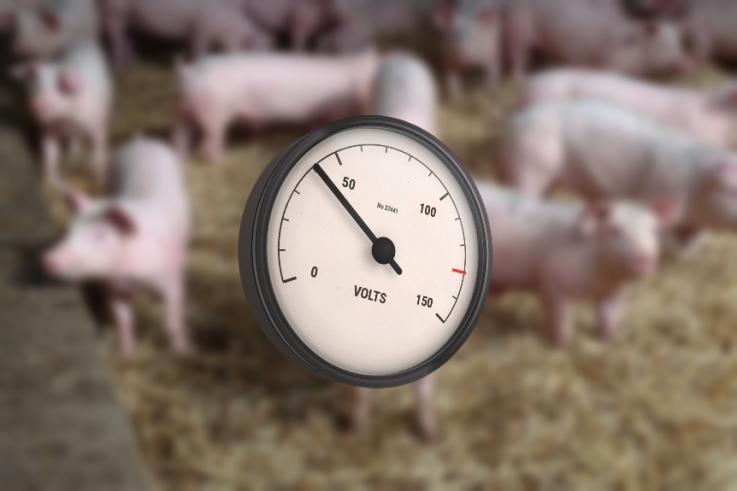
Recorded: 40 (V)
